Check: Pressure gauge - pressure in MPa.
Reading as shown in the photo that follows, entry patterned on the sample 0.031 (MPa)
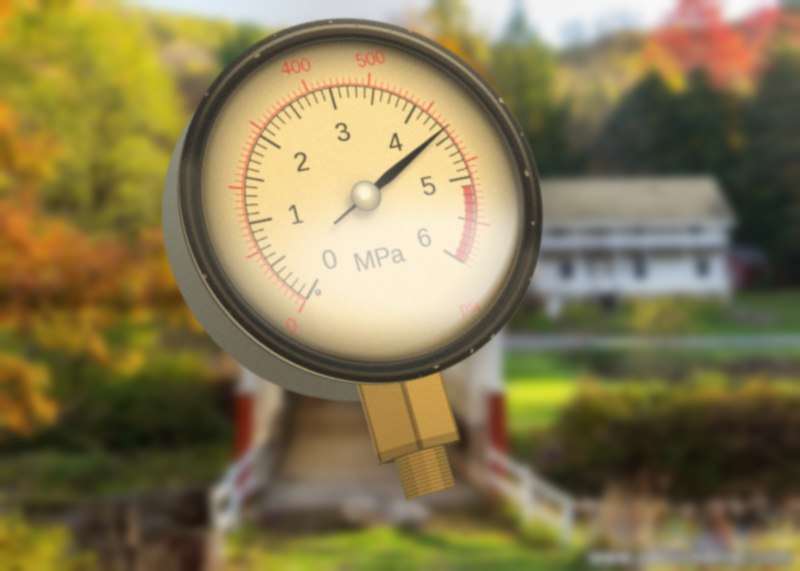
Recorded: 4.4 (MPa)
